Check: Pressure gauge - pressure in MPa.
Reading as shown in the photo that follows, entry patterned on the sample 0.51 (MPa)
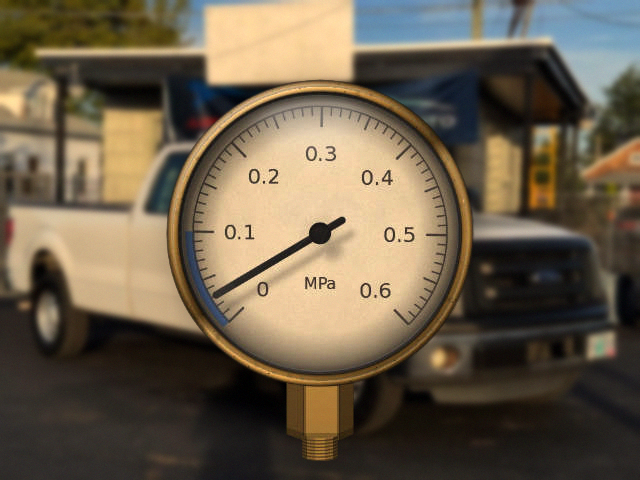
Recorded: 0.03 (MPa)
